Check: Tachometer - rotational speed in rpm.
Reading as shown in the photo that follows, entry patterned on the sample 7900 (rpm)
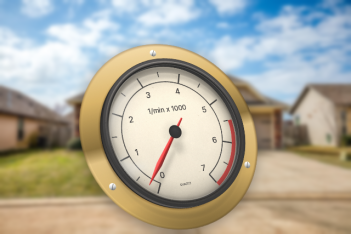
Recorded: 250 (rpm)
